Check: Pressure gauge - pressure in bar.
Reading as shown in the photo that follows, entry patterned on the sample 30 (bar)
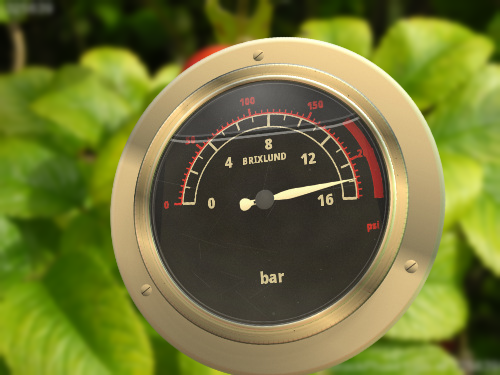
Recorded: 15 (bar)
